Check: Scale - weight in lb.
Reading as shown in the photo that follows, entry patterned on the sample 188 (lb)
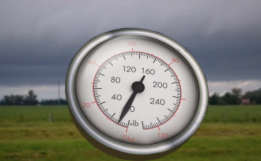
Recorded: 10 (lb)
